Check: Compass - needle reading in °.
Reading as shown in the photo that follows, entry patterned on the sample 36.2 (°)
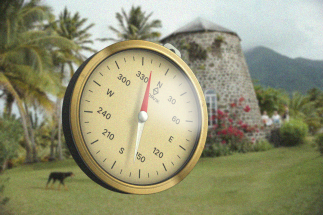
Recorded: 340 (°)
